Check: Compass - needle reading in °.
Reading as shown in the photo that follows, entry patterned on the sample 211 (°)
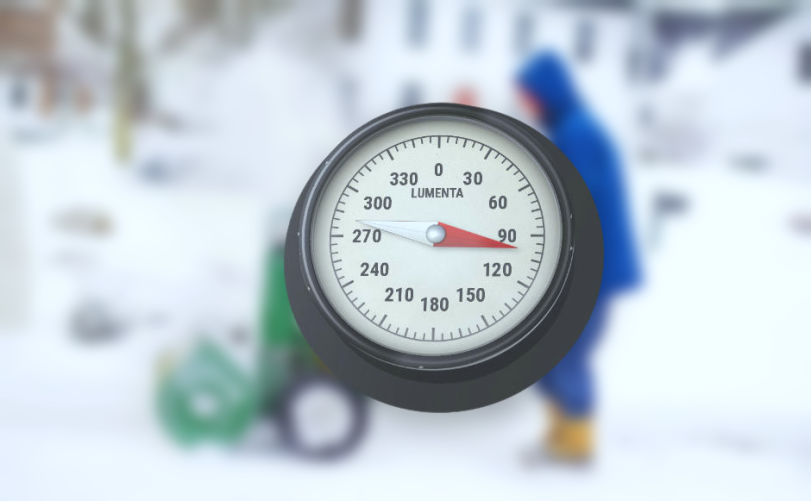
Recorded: 100 (°)
